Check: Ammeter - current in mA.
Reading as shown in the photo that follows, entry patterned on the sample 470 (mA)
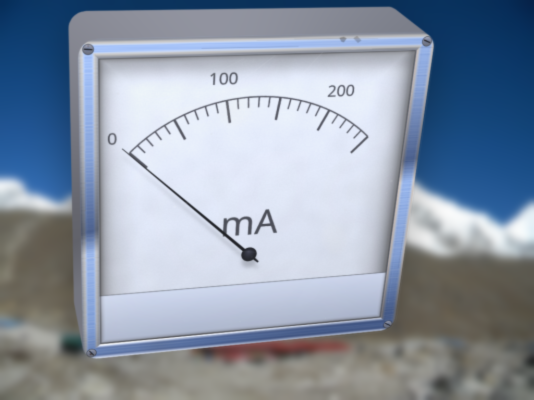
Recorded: 0 (mA)
